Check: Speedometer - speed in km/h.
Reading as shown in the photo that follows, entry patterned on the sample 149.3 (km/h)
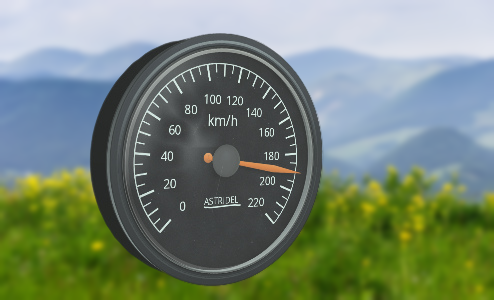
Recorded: 190 (km/h)
